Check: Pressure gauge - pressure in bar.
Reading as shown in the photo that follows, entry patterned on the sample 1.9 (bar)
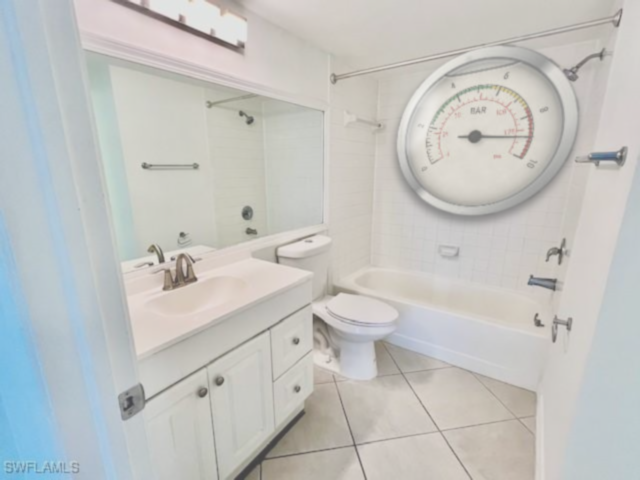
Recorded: 9 (bar)
